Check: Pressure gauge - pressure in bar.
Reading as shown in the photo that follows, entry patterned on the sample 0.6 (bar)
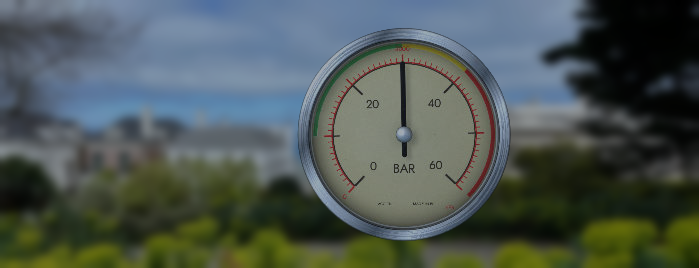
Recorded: 30 (bar)
